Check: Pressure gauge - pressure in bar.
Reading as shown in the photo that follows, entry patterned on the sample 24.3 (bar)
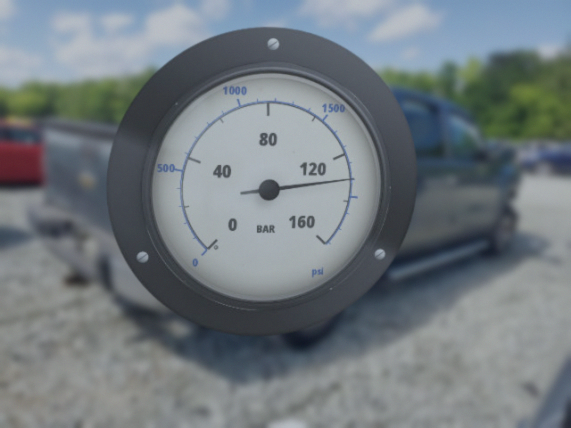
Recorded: 130 (bar)
